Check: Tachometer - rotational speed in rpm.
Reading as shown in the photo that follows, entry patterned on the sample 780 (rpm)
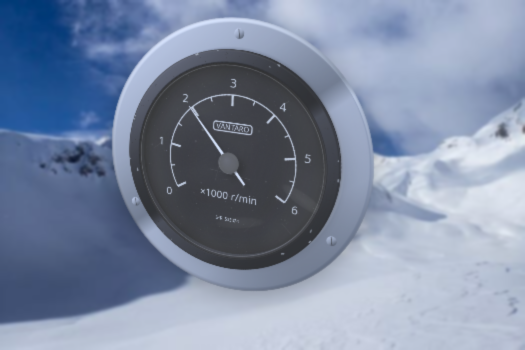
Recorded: 2000 (rpm)
